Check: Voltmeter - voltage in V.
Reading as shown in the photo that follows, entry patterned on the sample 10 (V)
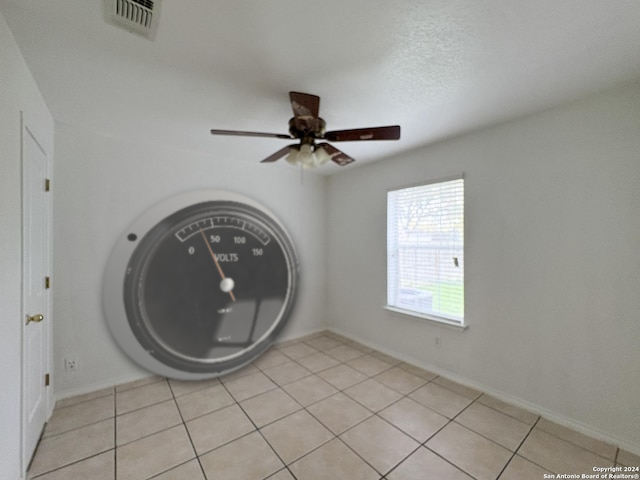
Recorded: 30 (V)
